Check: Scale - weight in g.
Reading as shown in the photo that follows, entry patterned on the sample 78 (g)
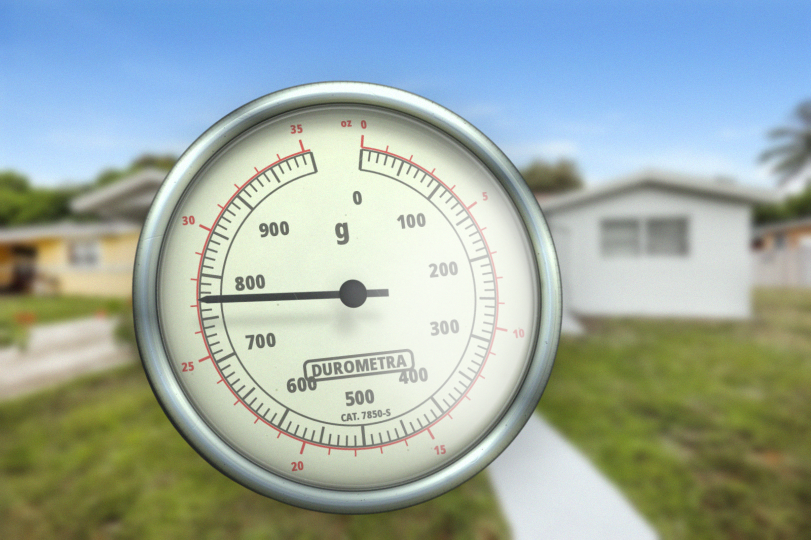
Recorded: 770 (g)
